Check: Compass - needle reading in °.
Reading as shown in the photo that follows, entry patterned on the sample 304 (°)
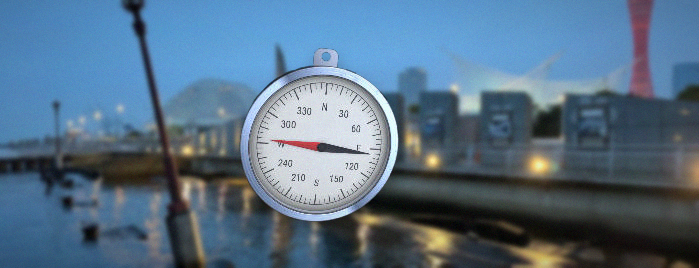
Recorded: 275 (°)
